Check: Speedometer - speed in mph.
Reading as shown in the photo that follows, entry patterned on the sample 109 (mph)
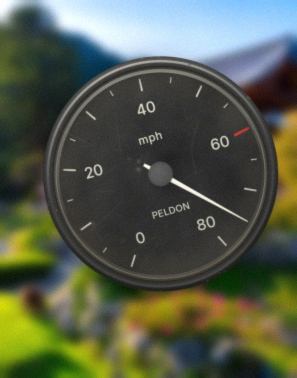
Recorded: 75 (mph)
